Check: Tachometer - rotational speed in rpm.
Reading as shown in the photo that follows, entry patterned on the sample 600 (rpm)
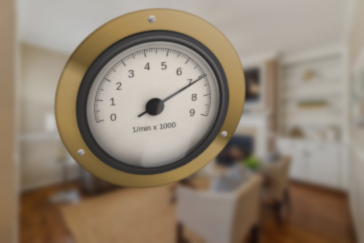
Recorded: 7000 (rpm)
